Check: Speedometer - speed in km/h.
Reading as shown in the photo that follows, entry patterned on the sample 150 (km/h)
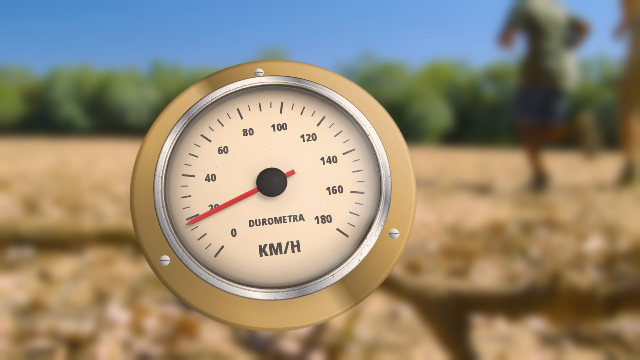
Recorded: 17.5 (km/h)
